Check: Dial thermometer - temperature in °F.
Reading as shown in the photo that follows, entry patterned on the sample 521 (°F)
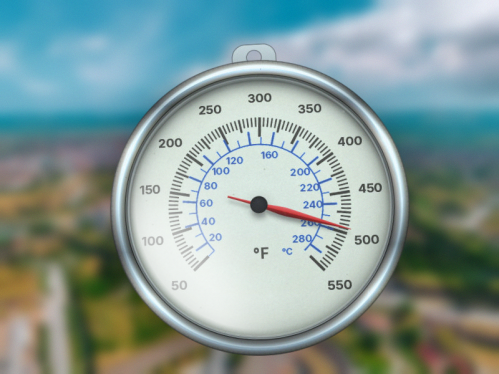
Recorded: 495 (°F)
